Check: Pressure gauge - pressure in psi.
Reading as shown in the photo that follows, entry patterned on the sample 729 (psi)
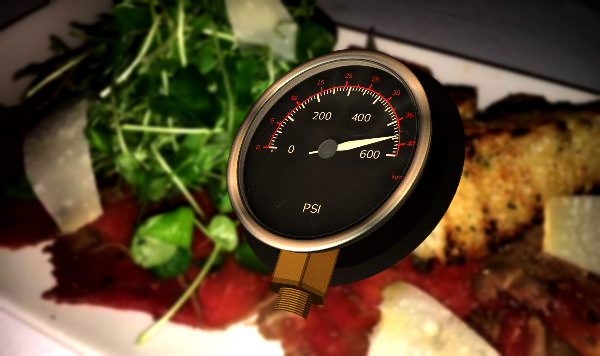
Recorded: 550 (psi)
